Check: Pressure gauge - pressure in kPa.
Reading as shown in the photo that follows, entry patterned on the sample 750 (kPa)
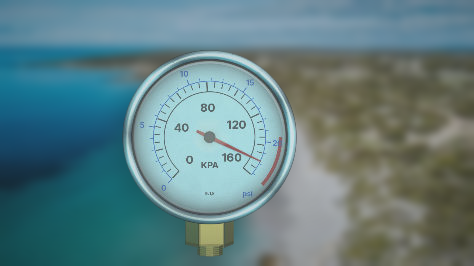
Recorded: 150 (kPa)
